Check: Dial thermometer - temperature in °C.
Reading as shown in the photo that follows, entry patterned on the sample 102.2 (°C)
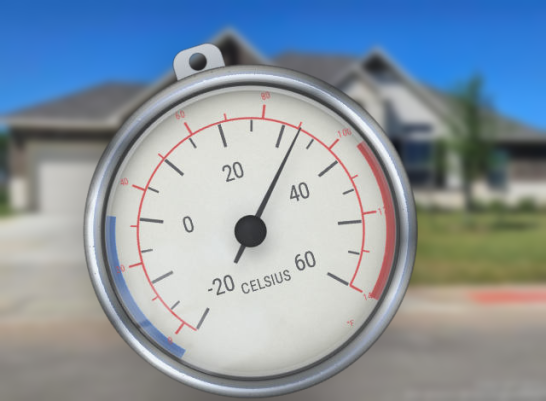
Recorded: 32.5 (°C)
